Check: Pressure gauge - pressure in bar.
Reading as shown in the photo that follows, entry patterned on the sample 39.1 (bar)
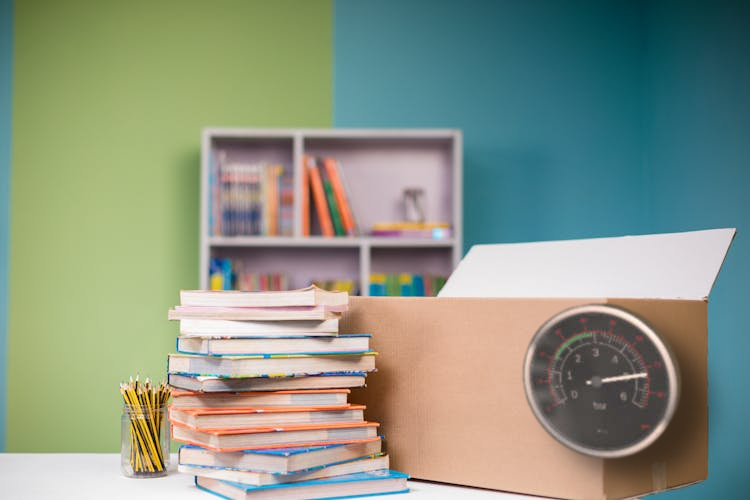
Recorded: 5 (bar)
